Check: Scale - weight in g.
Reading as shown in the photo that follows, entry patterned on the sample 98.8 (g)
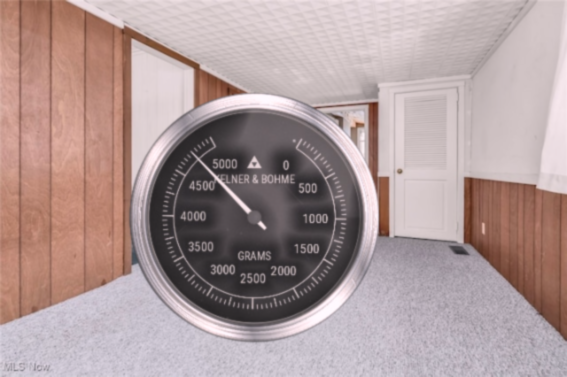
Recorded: 4750 (g)
